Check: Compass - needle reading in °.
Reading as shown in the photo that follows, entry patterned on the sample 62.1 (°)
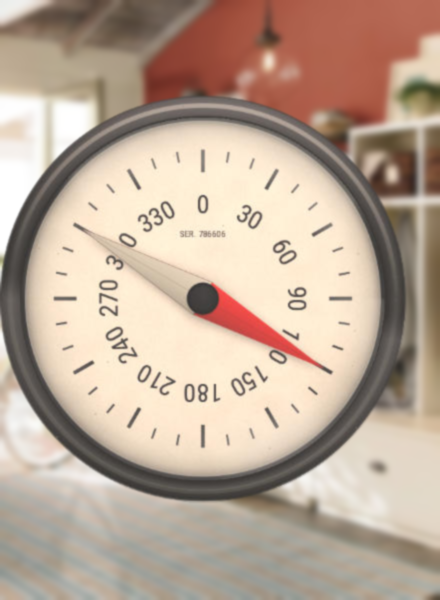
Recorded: 120 (°)
